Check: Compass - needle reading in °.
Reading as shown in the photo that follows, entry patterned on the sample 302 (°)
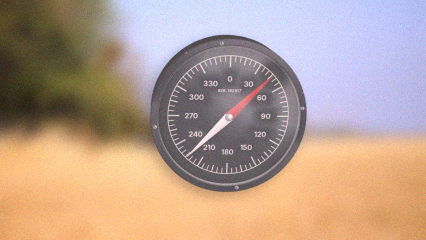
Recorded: 45 (°)
